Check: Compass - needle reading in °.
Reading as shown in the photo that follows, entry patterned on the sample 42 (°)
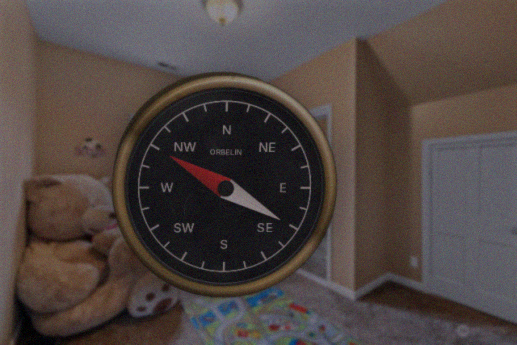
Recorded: 300 (°)
